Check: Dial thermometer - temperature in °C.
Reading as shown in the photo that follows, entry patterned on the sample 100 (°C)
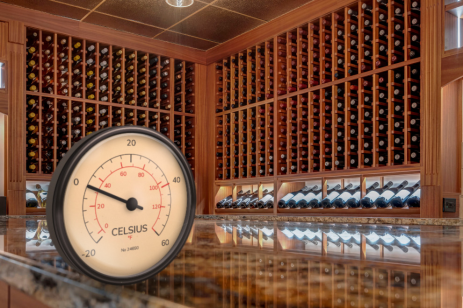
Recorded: 0 (°C)
